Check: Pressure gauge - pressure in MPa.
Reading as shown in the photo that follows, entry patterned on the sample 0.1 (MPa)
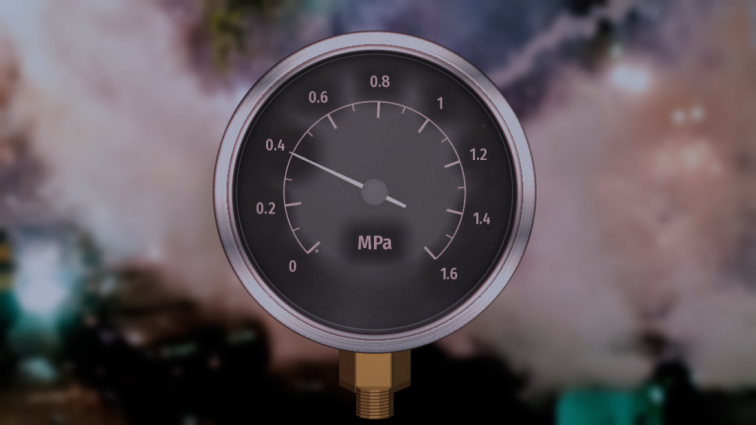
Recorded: 0.4 (MPa)
